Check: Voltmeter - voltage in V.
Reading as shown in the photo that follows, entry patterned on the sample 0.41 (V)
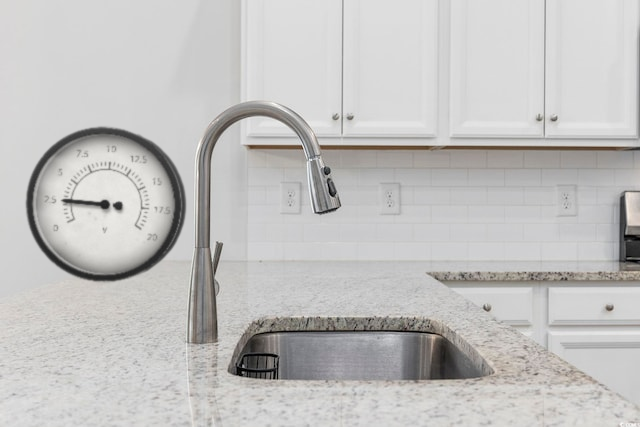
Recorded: 2.5 (V)
